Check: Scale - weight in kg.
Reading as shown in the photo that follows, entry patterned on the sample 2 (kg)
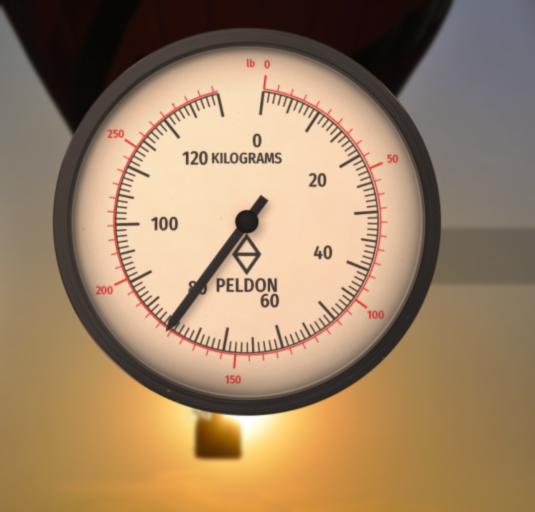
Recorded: 80 (kg)
